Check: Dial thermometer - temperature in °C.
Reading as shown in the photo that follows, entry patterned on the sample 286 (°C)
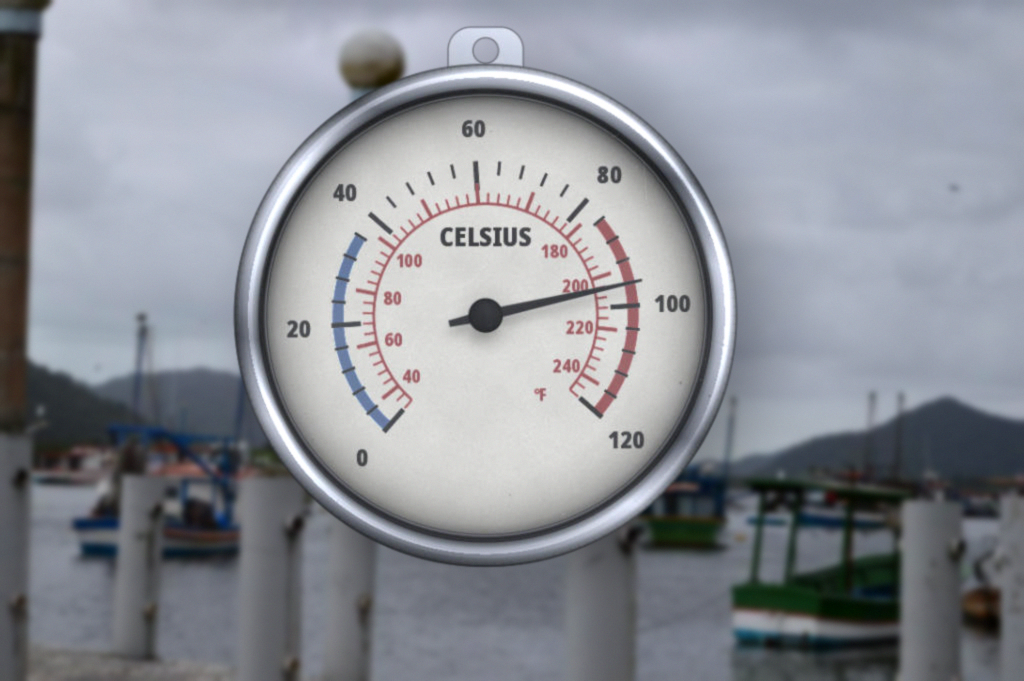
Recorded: 96 (°C)
